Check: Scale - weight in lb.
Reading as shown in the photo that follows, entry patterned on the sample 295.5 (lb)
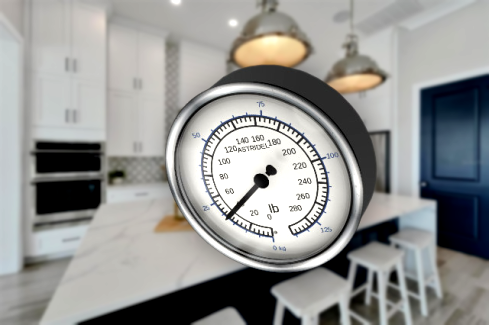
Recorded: 40 (lb)
